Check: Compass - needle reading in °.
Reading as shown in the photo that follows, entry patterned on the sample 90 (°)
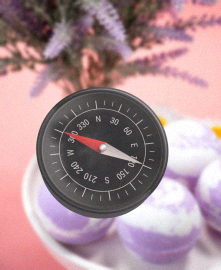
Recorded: 300 (°)
